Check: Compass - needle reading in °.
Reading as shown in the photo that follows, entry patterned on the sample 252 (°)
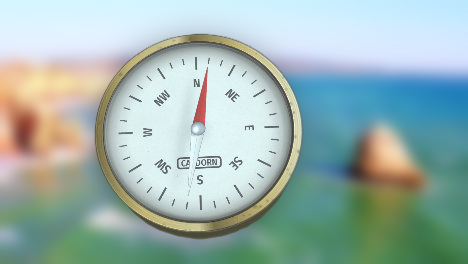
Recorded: 10 (°)
